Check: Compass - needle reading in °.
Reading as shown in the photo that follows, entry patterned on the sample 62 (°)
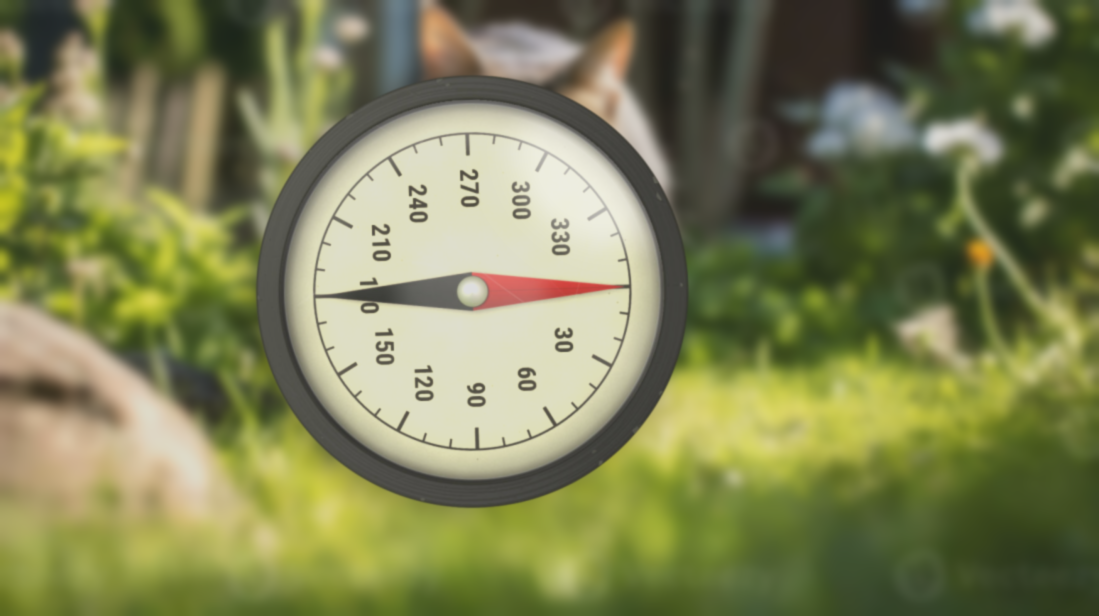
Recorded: 0 (°)
